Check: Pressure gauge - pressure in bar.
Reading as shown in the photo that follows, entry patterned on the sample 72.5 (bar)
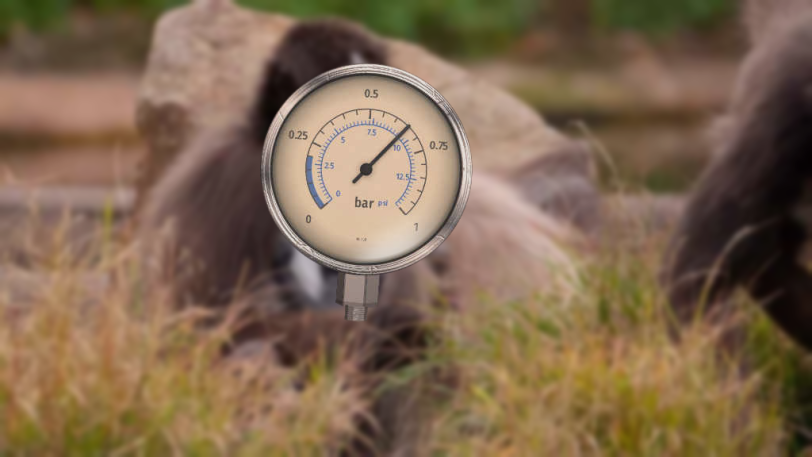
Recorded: 0.65 (bar)
